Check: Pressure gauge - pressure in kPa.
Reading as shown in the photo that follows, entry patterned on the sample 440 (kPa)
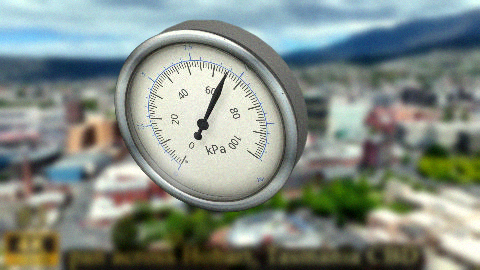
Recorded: 65 (kPa)
